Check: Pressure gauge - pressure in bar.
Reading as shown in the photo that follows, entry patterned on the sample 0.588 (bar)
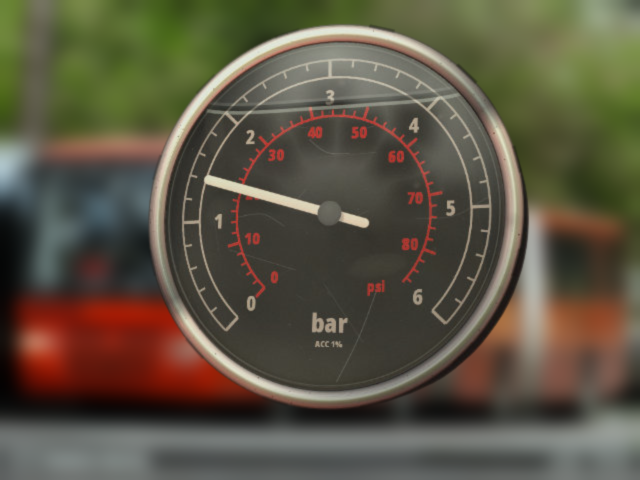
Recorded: 1.4 (bar)
